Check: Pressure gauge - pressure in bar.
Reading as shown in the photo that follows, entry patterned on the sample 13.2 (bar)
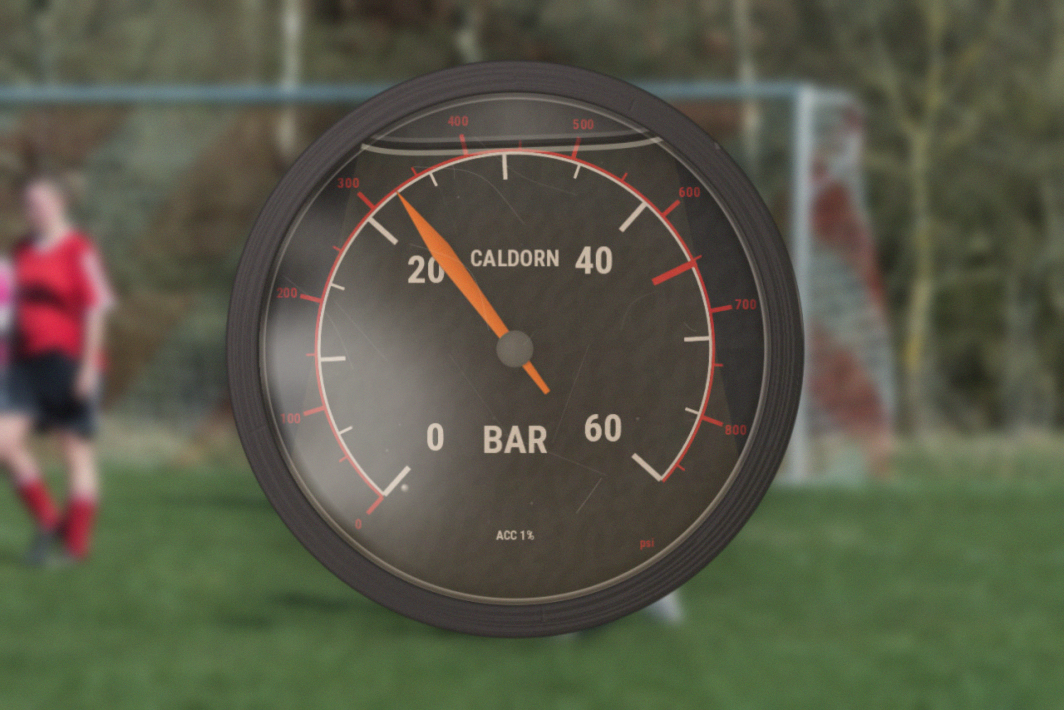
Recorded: 22.5 (bar)
